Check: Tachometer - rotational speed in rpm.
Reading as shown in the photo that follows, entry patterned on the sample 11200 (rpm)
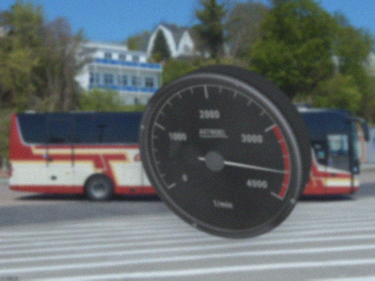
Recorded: 3600 (rpm)
